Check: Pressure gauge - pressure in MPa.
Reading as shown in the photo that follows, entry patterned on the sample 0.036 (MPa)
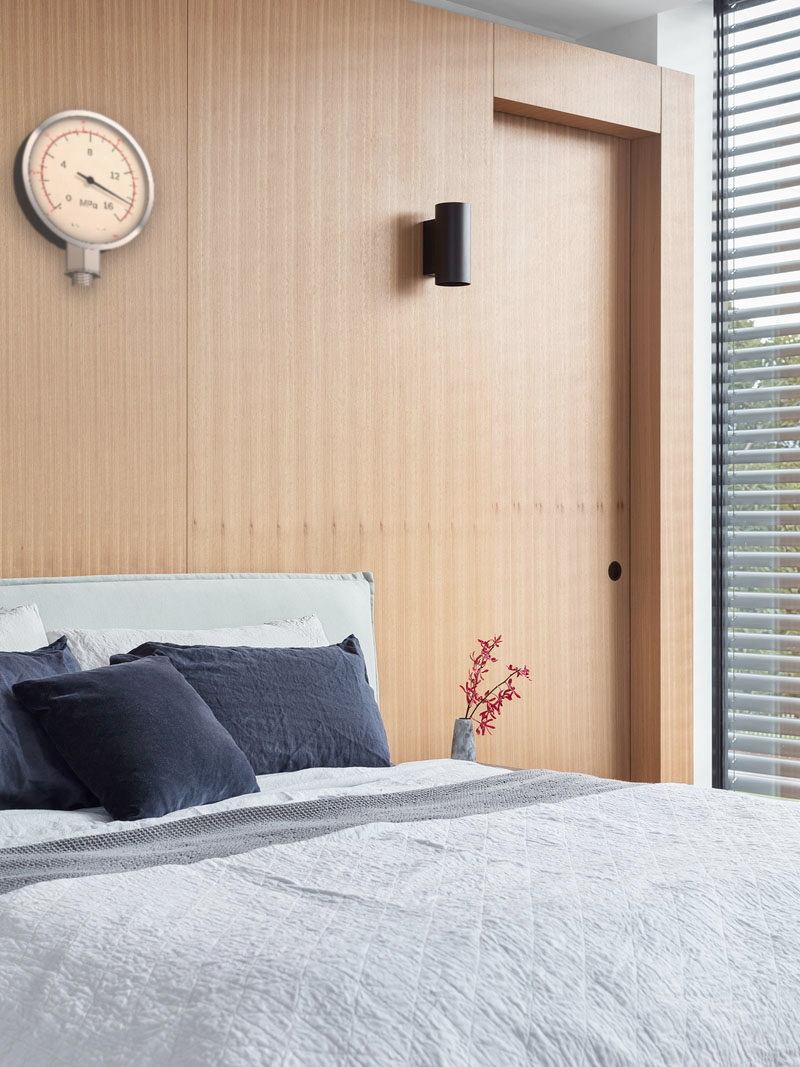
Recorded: 14.5 (MPa)
